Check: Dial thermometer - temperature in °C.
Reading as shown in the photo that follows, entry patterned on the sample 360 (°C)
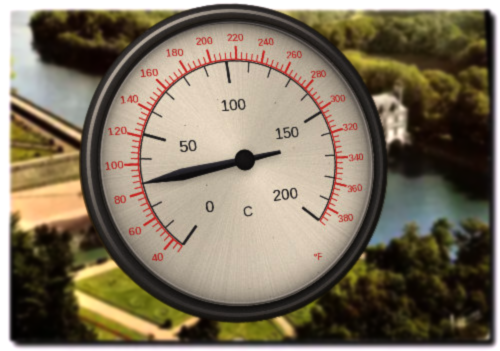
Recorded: 30 (°C)
